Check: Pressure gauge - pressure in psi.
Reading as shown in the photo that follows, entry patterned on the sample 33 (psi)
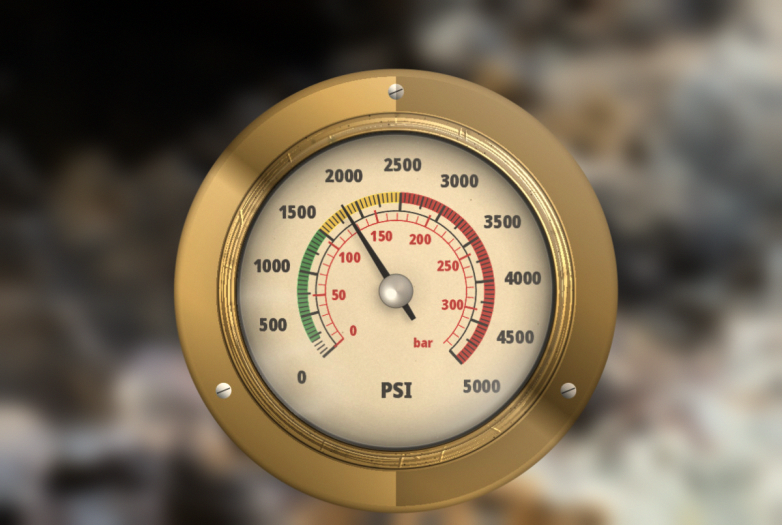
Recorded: 1850 (psi)
